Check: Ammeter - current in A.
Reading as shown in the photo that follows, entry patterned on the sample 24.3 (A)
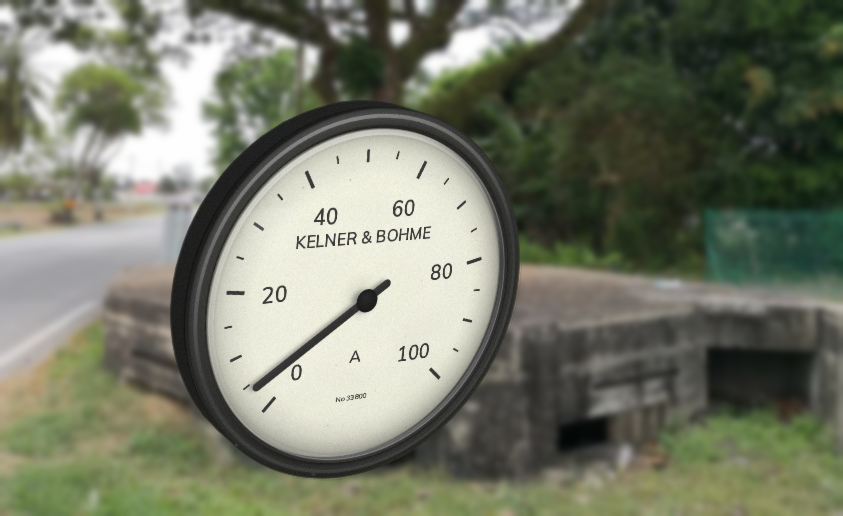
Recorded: 5 (A)
